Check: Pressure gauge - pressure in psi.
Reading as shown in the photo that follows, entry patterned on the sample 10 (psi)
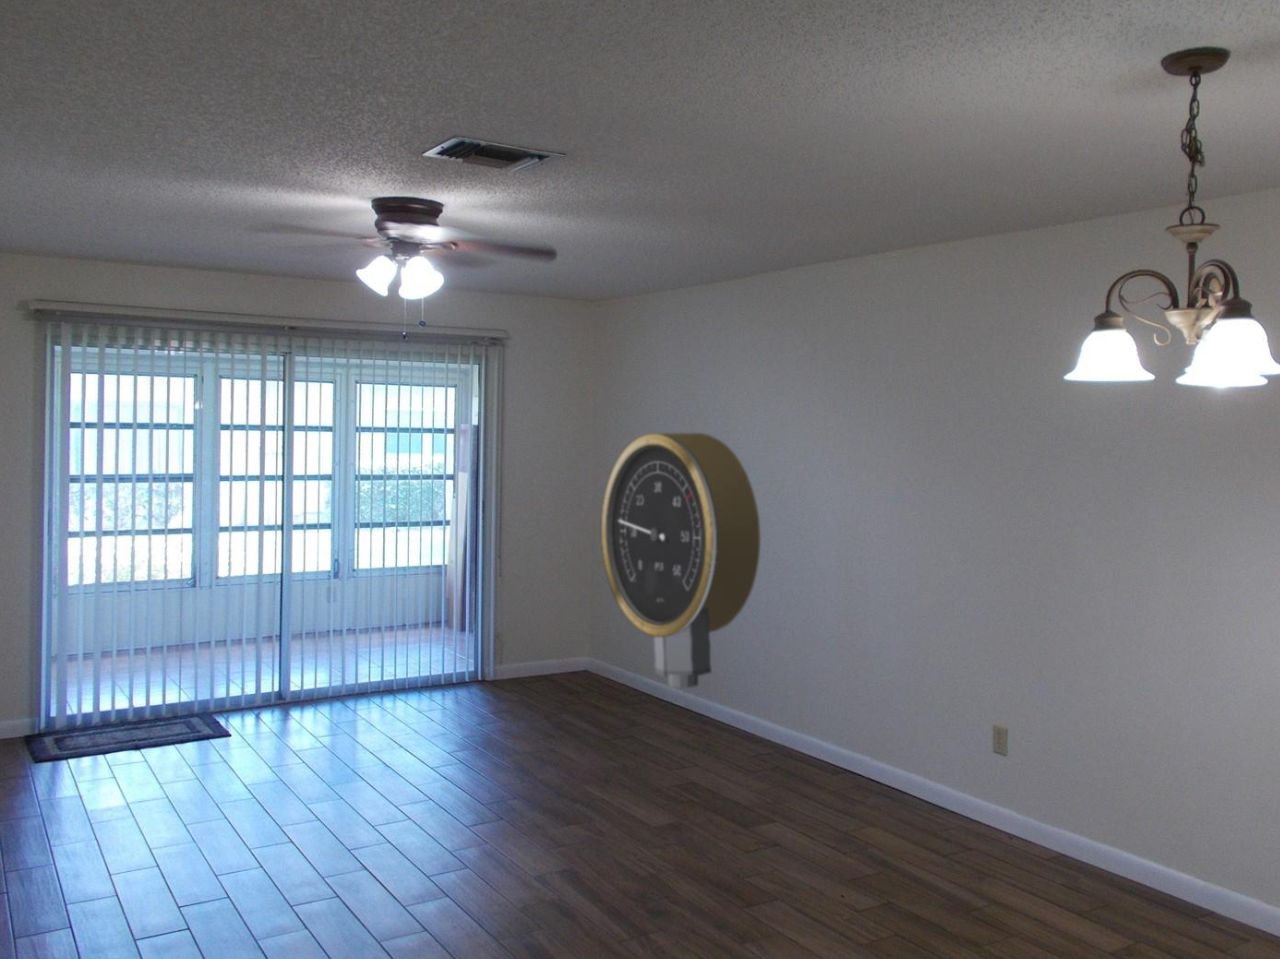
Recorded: 12 (psi)
